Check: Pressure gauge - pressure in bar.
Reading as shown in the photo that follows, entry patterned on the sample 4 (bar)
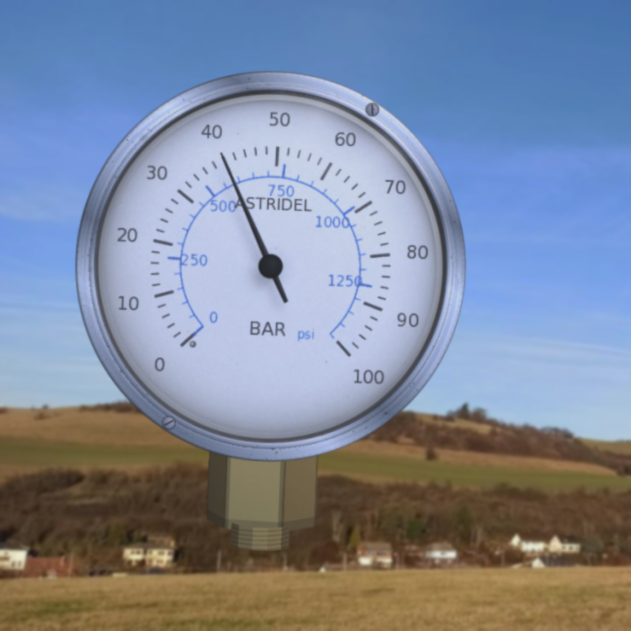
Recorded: 40 (bar)
